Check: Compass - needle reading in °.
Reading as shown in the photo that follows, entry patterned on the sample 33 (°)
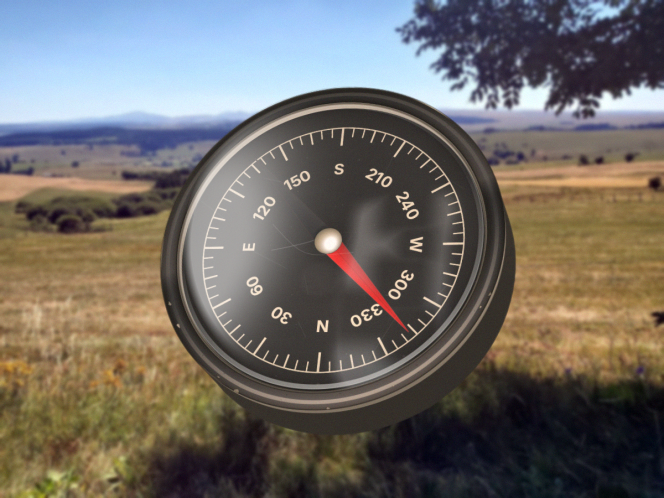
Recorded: 317.5 (°)
